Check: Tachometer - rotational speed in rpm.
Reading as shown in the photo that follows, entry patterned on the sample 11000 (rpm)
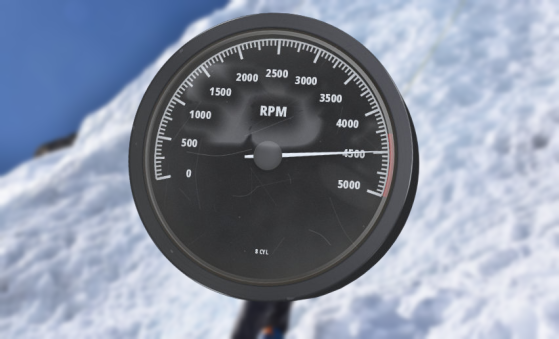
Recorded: 4500 (rpm)
